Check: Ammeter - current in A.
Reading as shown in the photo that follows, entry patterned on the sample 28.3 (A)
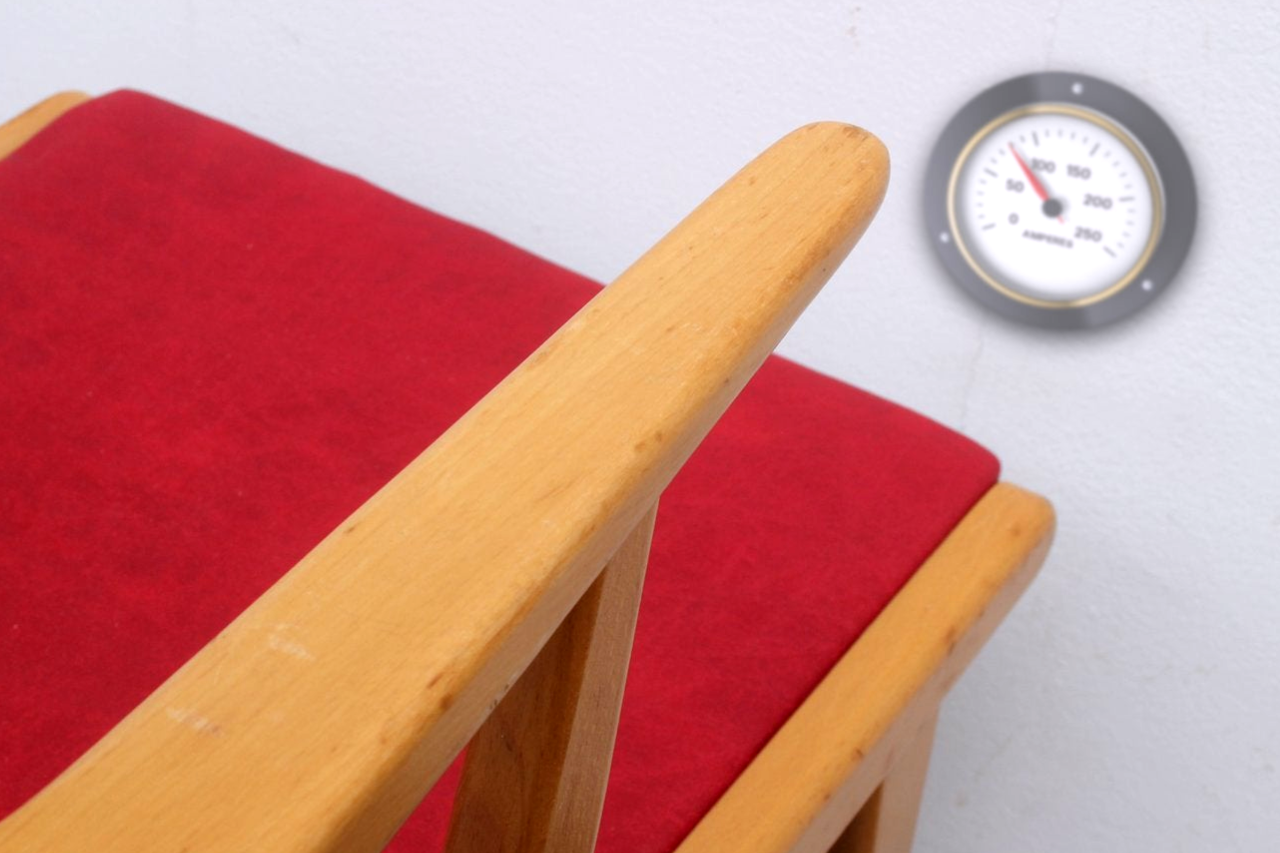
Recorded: 80 (A)
